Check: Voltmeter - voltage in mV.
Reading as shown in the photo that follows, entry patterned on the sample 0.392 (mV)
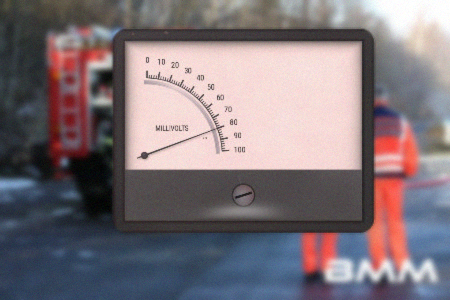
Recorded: 80 (mV)
